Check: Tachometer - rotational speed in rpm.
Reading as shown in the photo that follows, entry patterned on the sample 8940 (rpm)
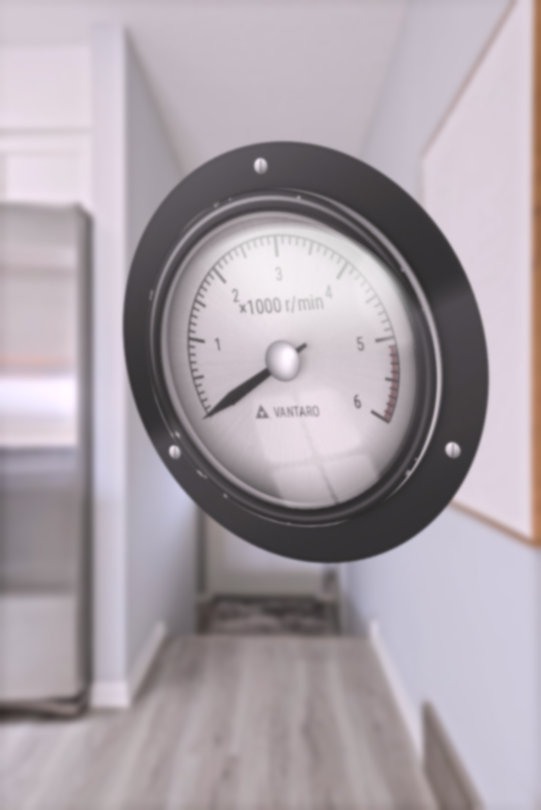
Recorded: 0 (rpm)
